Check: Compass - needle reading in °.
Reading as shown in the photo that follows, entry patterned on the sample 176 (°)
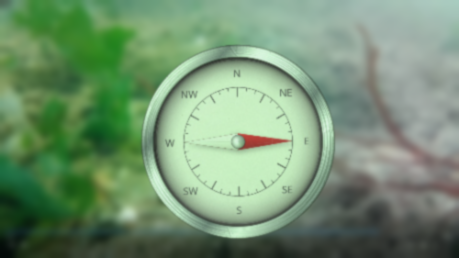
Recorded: 90 (°)
